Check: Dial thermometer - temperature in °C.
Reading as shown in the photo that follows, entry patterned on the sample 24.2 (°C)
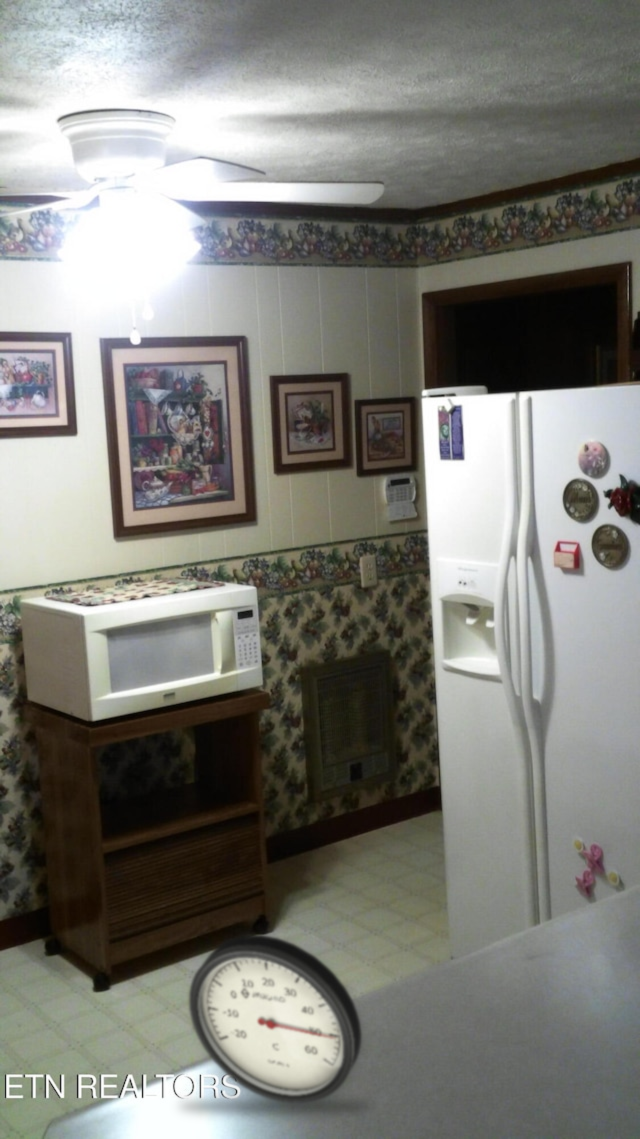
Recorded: 50 (°C)
